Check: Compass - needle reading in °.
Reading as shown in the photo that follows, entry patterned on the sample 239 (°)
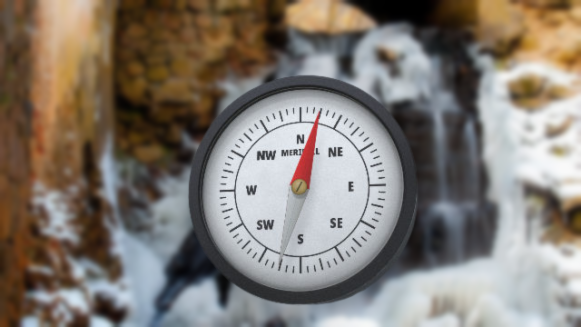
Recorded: 15 (°)
